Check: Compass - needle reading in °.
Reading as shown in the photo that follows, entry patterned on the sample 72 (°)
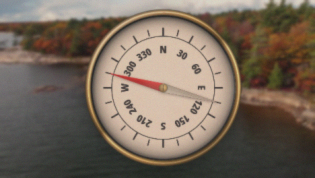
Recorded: 285 (°)
